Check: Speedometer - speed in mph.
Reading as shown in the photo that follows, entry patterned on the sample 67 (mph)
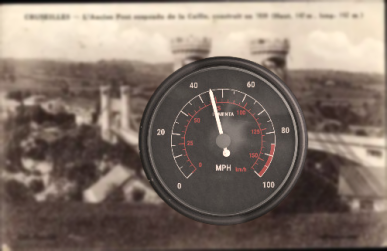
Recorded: 45 (mph)
